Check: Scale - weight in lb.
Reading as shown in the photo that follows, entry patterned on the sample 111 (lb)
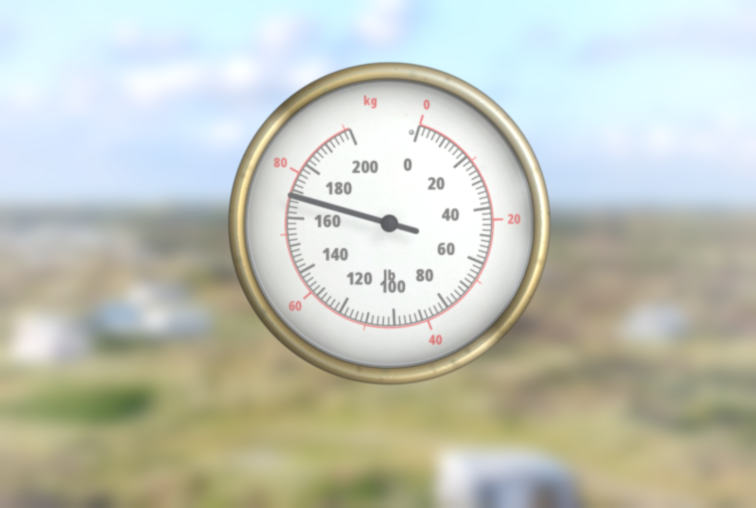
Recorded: 168 (lb)
